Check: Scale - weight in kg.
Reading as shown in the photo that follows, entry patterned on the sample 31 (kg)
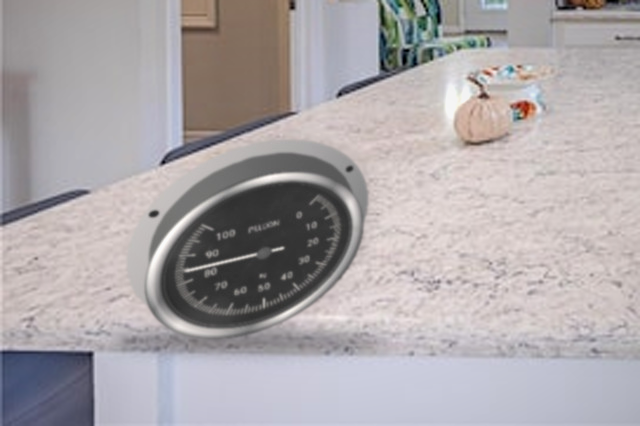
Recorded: 85 (kg)
